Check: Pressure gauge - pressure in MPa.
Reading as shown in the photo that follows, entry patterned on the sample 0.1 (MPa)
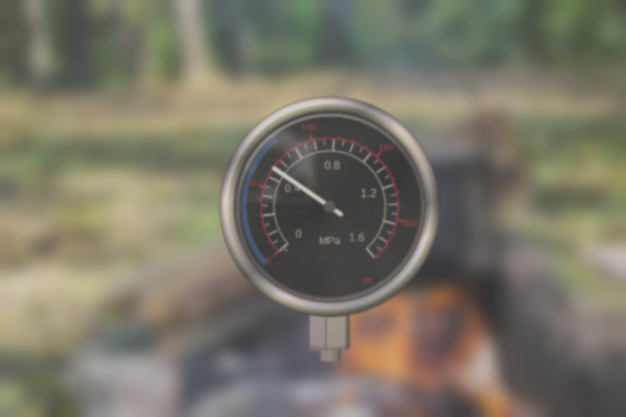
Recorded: 0.45 (MPa)
